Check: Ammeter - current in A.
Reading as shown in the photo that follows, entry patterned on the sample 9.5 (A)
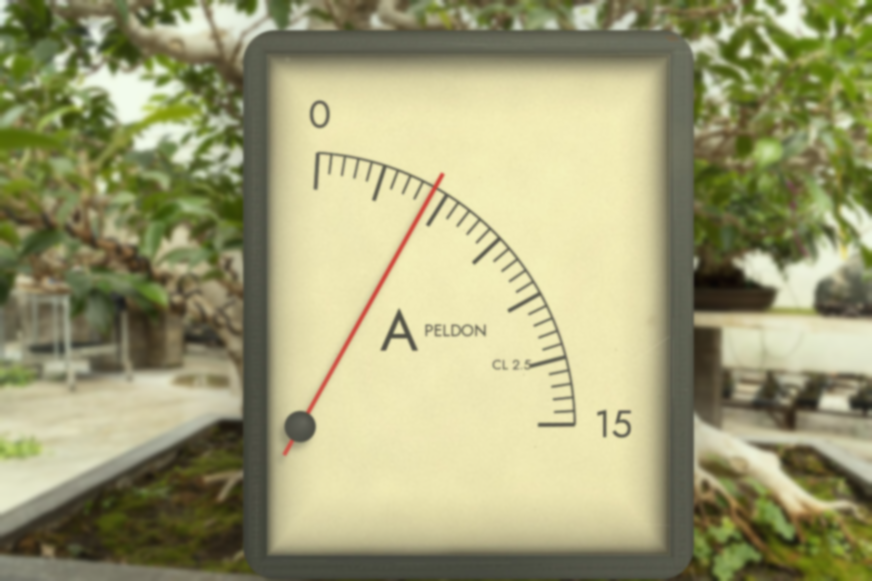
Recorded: 4.5 (A)
